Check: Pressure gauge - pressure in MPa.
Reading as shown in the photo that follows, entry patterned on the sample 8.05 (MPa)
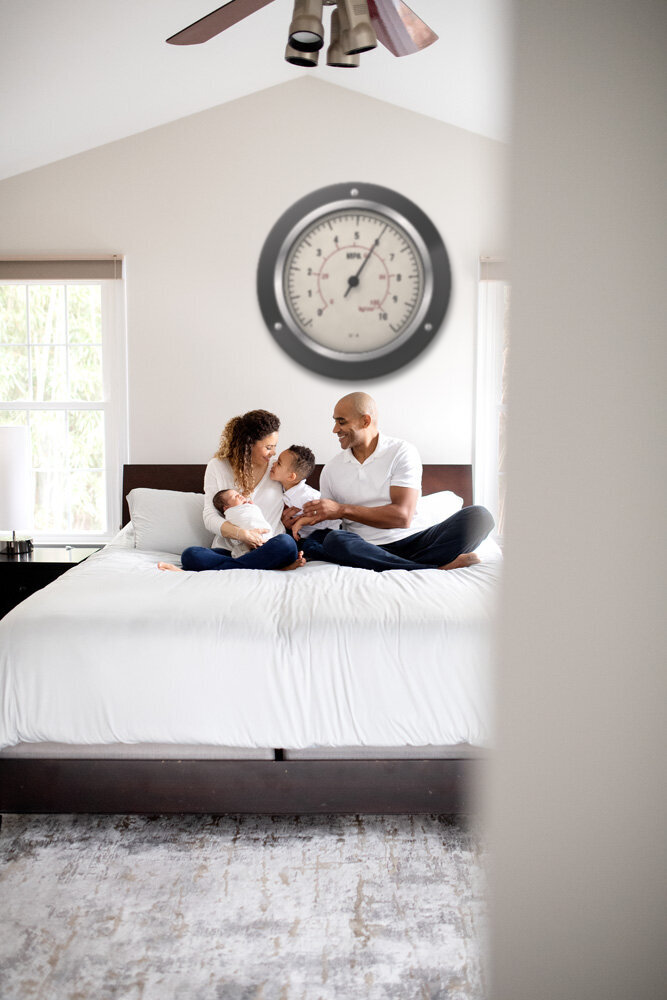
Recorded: 6 (MPa)
